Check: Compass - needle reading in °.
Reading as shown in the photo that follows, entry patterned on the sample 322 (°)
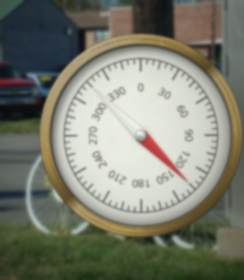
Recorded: 135 (°)
